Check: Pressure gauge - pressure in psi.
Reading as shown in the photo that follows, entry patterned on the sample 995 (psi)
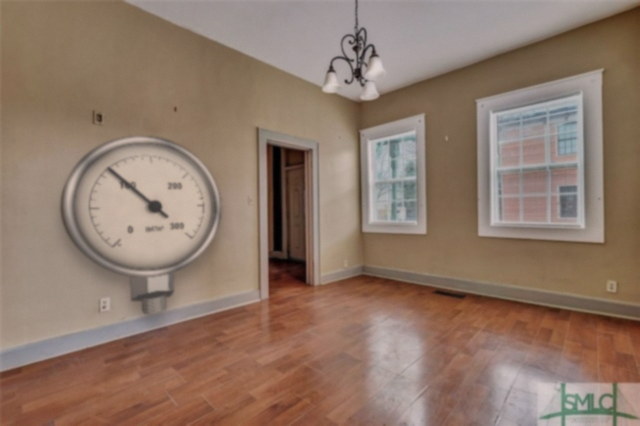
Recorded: 100 (psi)
